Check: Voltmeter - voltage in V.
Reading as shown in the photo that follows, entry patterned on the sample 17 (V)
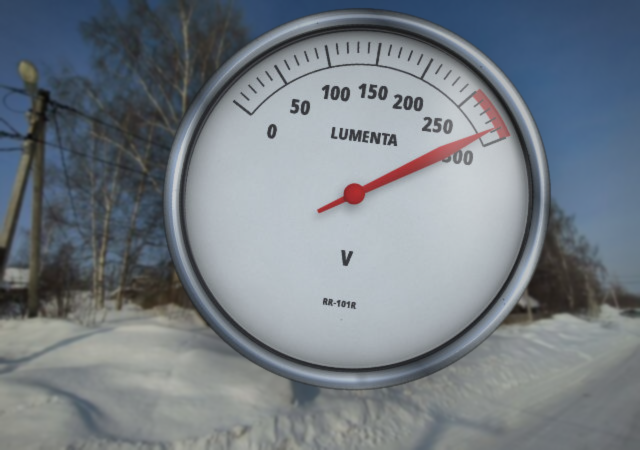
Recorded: 290 (V)
